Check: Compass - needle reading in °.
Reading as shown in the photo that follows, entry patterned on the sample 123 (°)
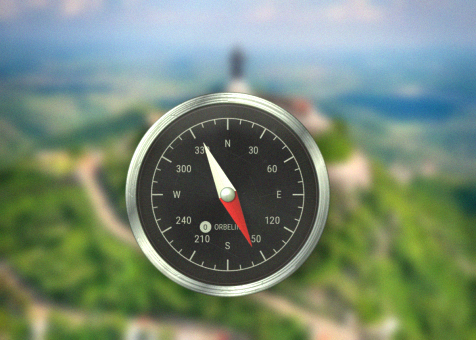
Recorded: 155 (°)
